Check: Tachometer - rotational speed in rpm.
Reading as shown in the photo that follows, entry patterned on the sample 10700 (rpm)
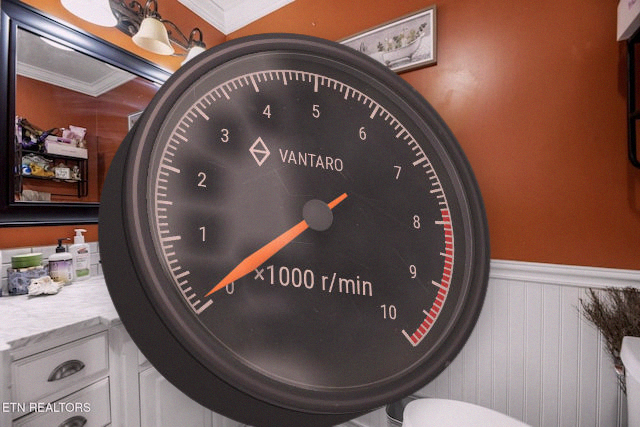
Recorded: 100 (rpm)
